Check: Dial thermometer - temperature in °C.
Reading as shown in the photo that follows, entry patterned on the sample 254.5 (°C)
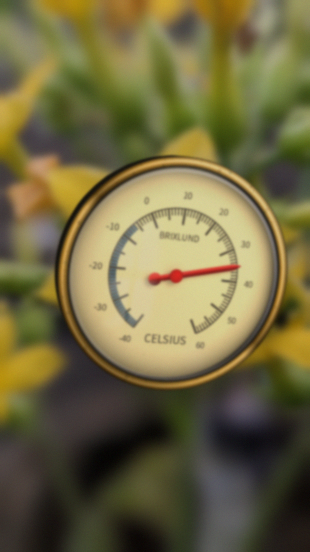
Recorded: 35 (°C)
